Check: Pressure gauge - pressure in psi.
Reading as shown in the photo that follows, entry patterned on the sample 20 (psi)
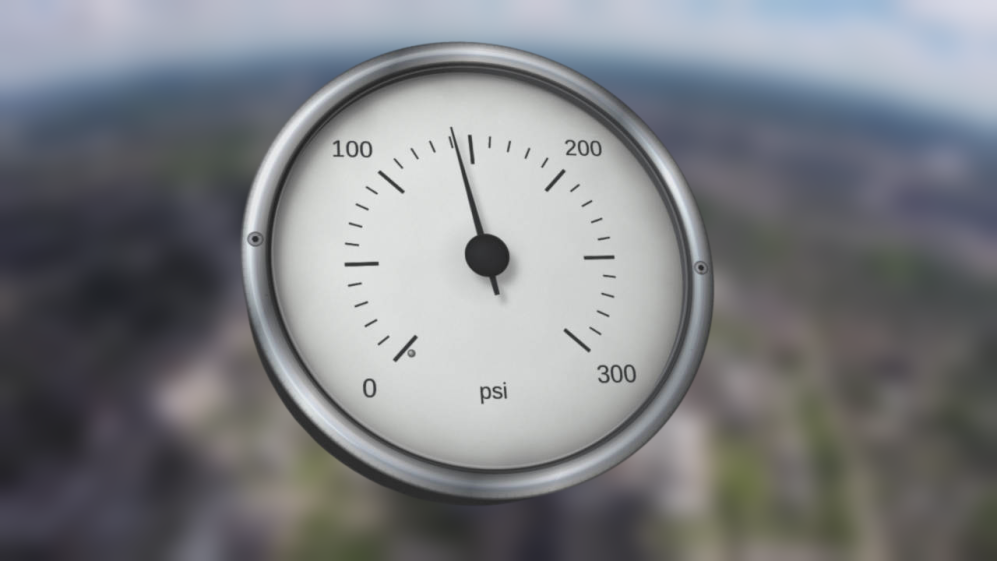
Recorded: 140 (psi)
